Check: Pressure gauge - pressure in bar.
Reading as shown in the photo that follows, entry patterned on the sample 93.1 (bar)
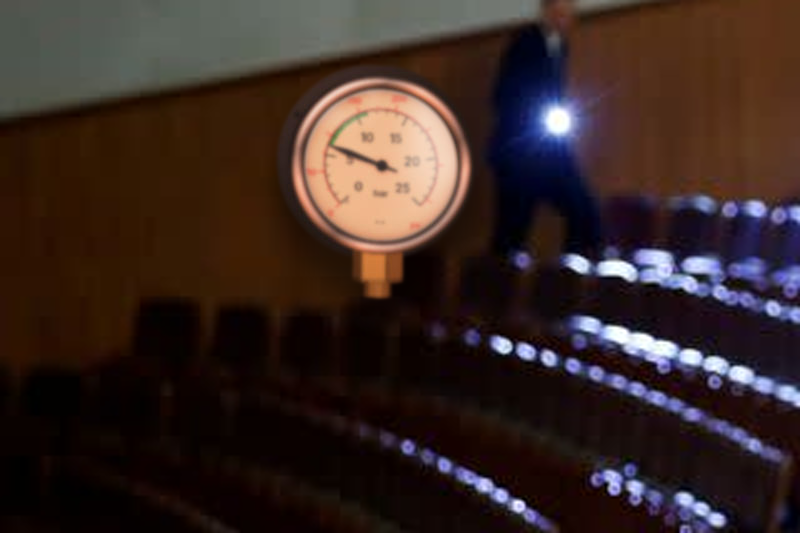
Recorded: 6 (bar)
